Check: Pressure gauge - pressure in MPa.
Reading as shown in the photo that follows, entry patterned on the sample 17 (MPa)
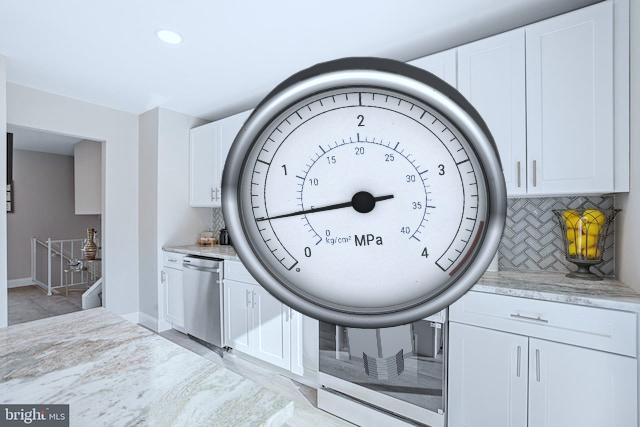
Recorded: 0.5 (MPa)
